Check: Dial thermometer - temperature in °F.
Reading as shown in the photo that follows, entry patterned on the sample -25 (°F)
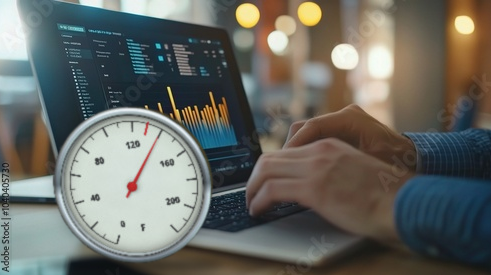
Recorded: 140 (°F)
